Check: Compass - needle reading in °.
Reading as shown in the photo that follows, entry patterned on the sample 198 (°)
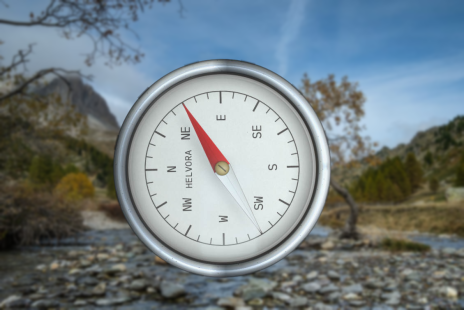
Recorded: 60 (°)
